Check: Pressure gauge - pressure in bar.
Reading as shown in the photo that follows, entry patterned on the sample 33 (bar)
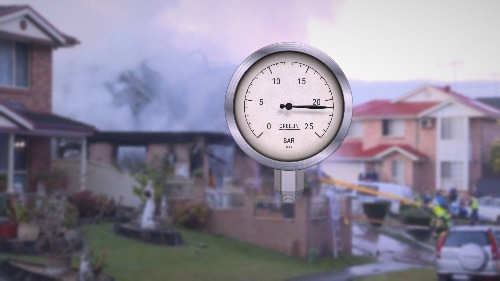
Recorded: 21 (bar)
